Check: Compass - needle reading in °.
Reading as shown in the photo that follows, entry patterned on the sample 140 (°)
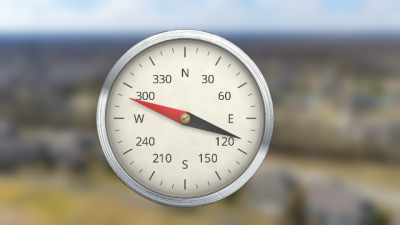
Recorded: 290 (°)
